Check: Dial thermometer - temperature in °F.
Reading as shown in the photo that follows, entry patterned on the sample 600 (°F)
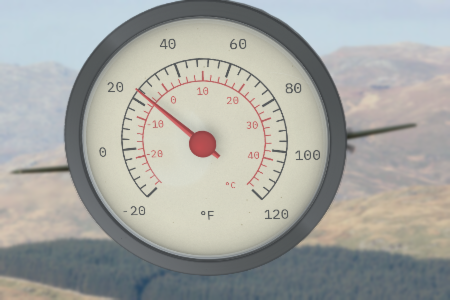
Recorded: 24 (°F)
